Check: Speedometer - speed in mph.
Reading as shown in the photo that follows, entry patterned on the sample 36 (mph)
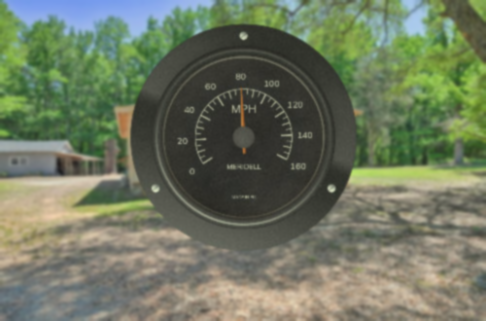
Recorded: 80 (mph)
